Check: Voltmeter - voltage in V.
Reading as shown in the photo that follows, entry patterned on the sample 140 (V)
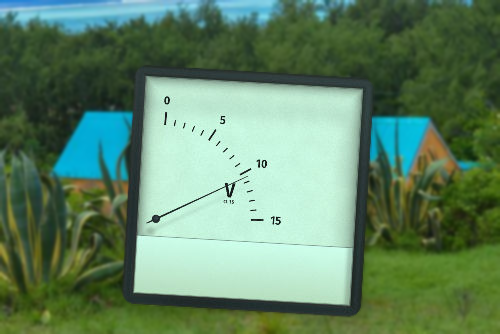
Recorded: 10.5 (V)
